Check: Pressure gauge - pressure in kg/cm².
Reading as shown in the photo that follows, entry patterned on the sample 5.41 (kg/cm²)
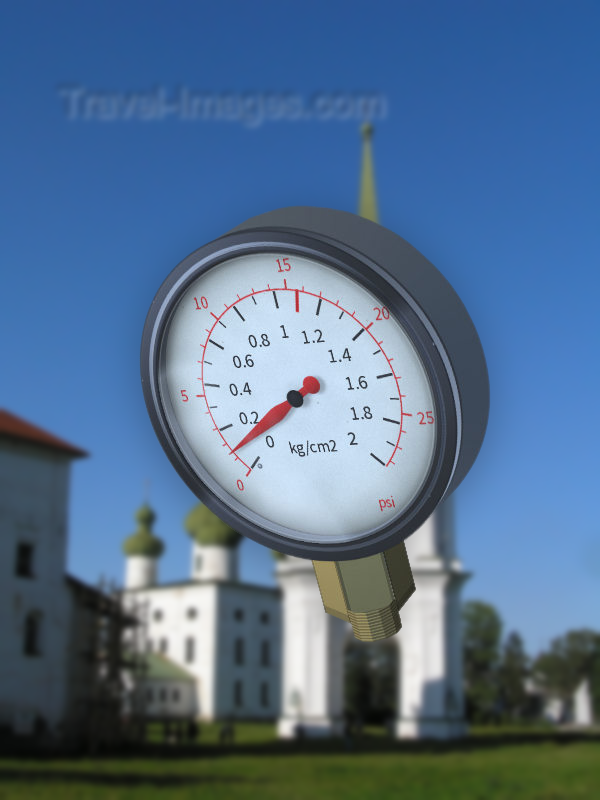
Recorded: 0.1 (kg/cm²)
